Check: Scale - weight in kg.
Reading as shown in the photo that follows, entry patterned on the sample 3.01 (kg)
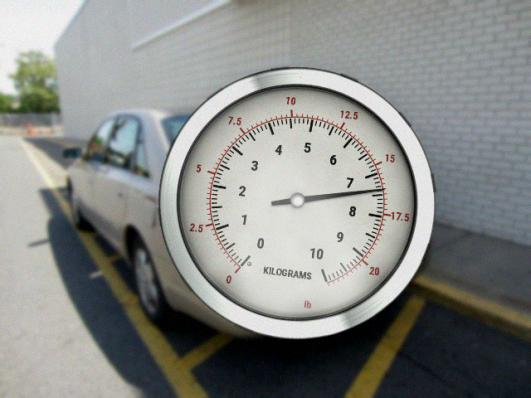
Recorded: 7.4 (kg)
